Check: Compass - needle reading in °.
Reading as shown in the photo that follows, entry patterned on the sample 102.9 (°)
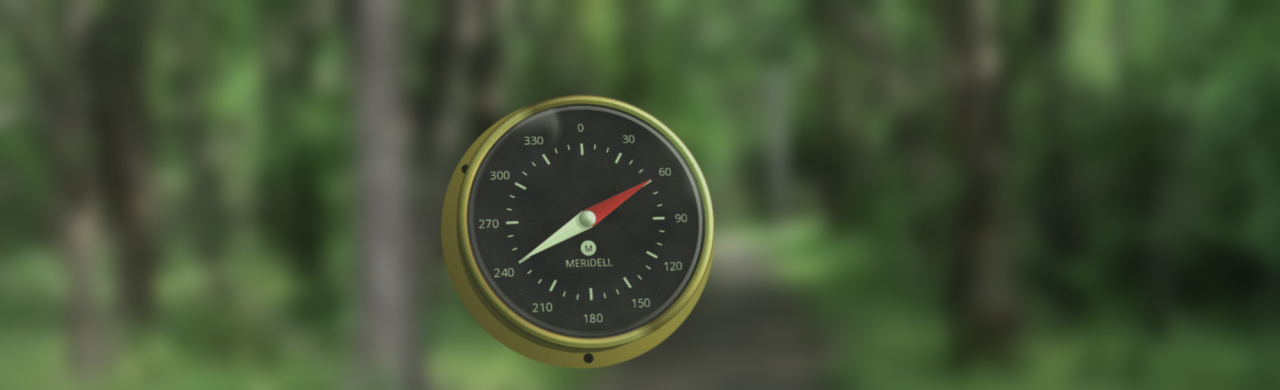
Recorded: 60 (°)
